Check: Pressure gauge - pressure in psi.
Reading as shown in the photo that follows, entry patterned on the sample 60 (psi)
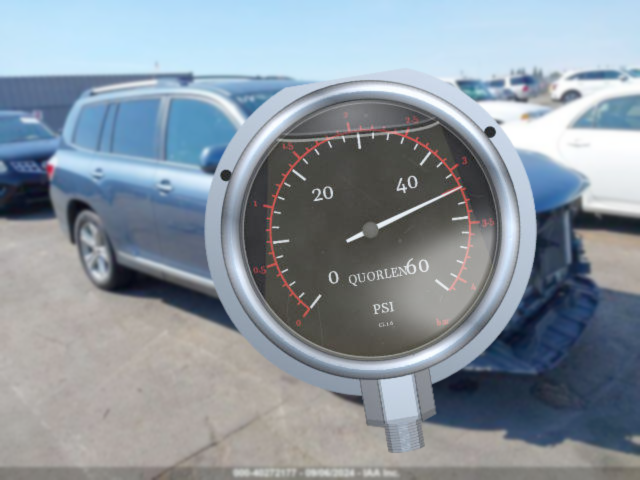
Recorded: 46 (psi)
